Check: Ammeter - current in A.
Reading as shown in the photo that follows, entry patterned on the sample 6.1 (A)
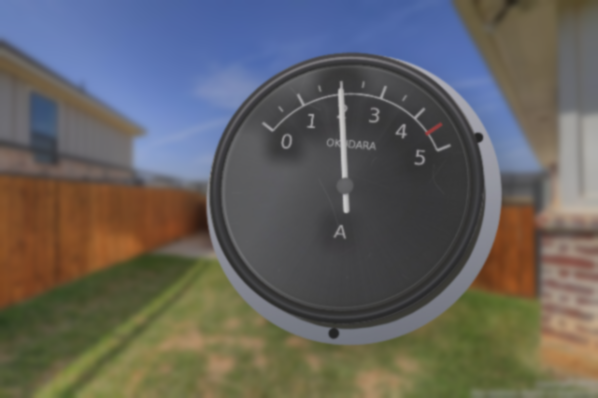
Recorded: 2 (A)
